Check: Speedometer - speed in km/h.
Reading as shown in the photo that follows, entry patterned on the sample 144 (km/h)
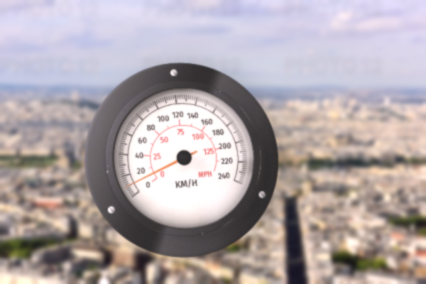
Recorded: 10 (km/h)
